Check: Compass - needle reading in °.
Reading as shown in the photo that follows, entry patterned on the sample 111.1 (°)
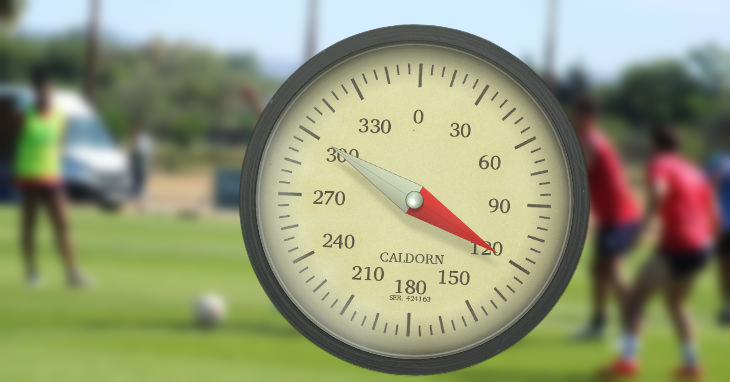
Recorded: 120 (°)
